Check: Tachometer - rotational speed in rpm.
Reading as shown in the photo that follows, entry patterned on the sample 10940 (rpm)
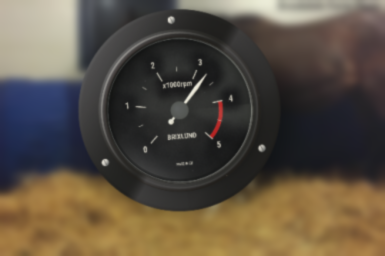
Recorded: 3250 (rpm)
